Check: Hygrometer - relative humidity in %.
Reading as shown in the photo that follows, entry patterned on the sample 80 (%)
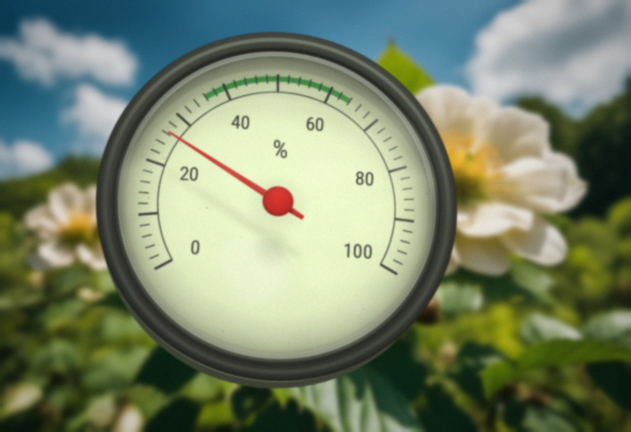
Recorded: 26 (%)
